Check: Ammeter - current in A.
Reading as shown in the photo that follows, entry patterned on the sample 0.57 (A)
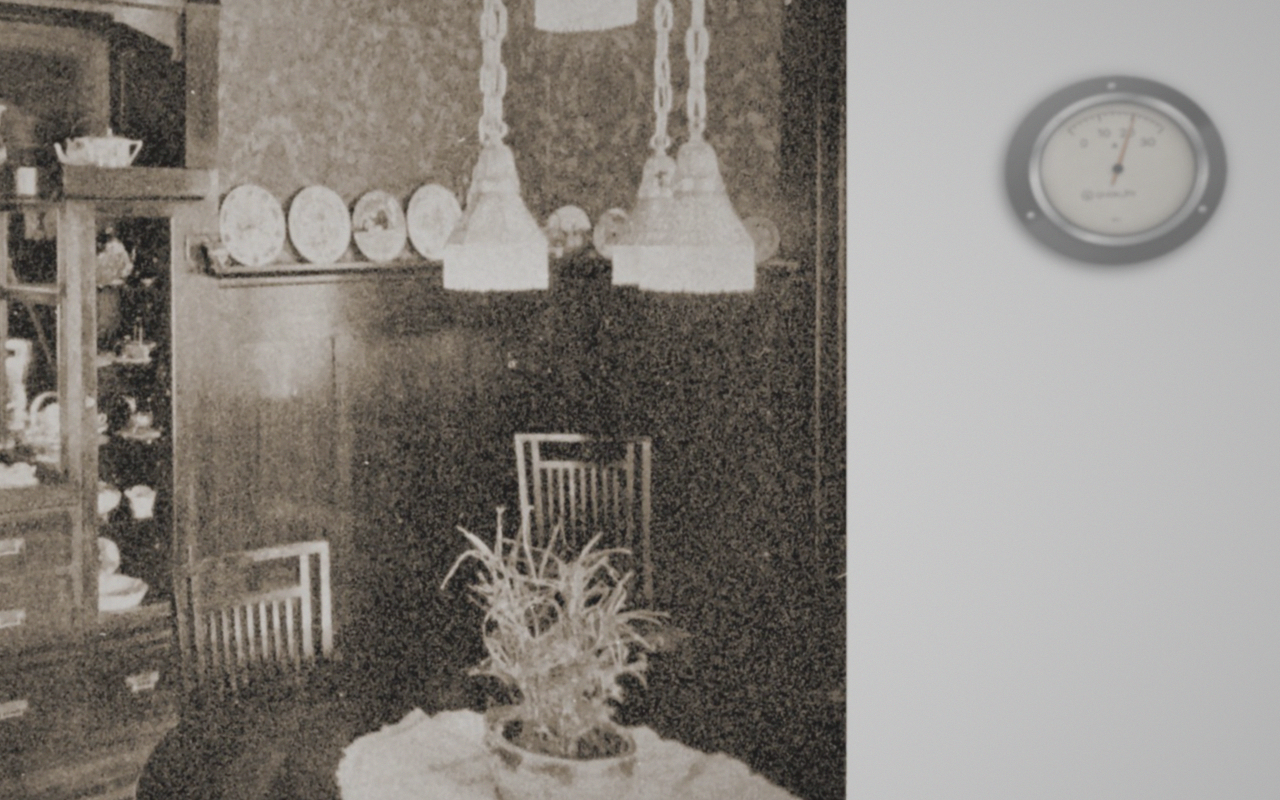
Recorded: 20 (A)
